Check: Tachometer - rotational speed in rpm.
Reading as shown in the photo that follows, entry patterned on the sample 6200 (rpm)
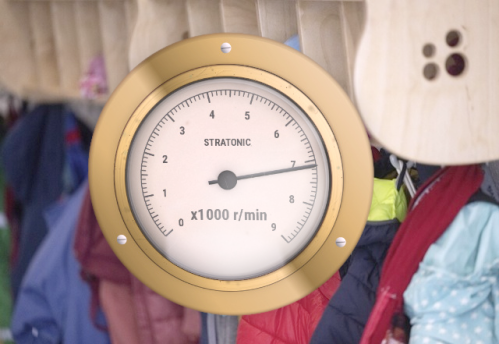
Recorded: 7100 (rpm)
